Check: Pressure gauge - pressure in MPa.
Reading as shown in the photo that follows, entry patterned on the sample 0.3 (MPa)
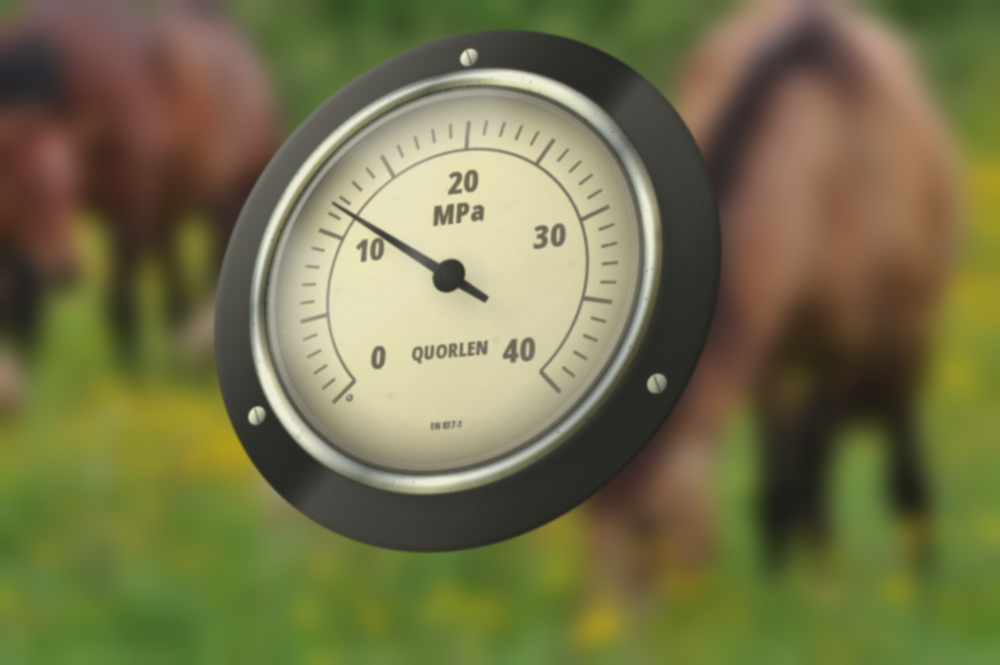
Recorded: 11.5 (MPa)
